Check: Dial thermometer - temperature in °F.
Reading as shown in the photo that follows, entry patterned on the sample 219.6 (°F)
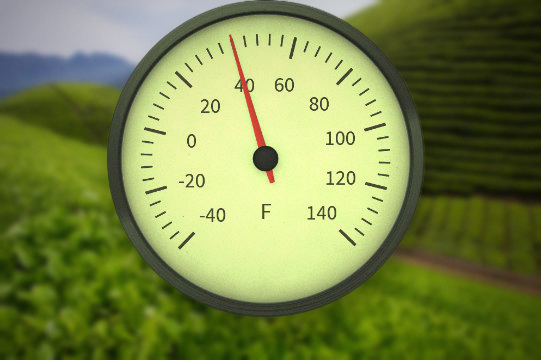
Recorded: 40 (°F)
